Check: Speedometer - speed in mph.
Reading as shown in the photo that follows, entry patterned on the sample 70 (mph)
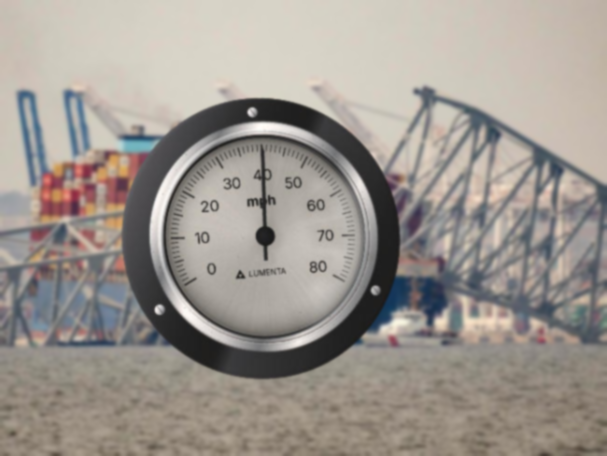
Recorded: 40 (mph)
